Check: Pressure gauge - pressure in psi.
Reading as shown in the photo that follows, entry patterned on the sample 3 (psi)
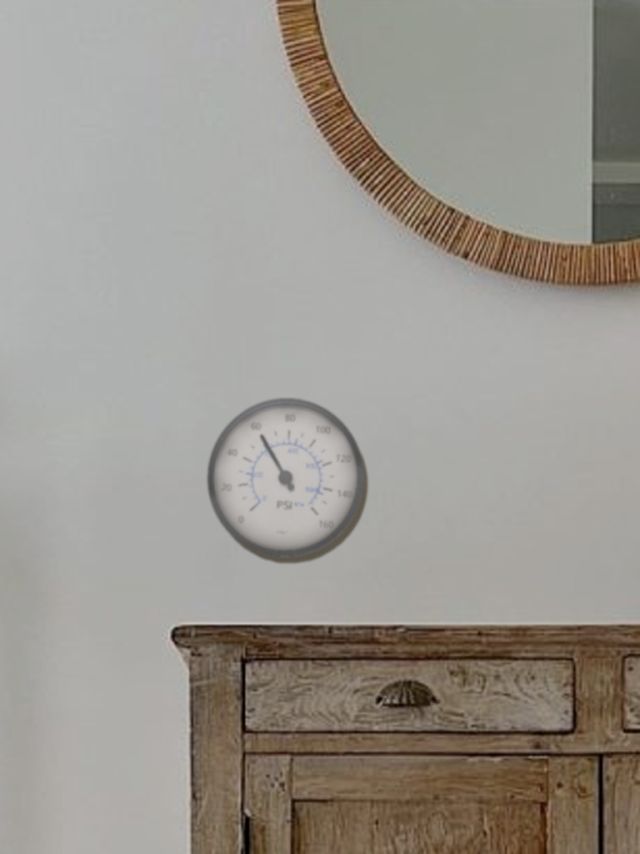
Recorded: 60 (psi)
